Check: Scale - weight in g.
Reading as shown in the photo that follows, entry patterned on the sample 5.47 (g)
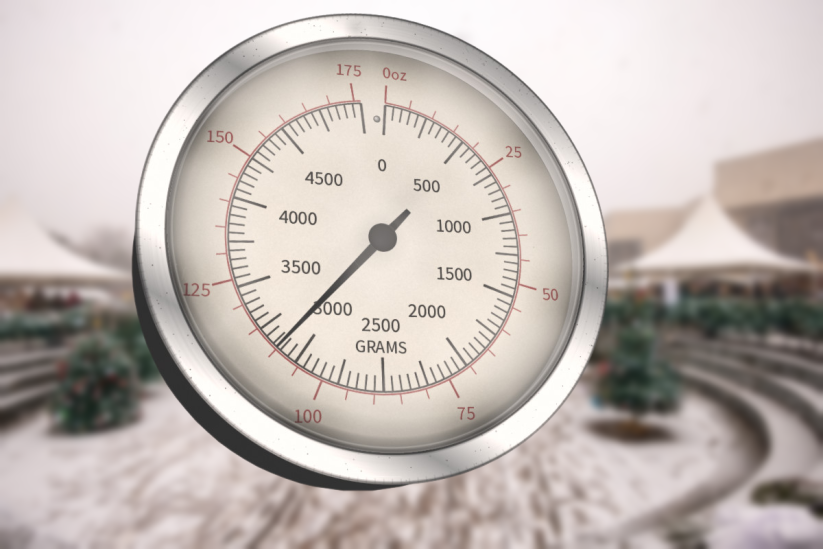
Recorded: 3125 (g)
